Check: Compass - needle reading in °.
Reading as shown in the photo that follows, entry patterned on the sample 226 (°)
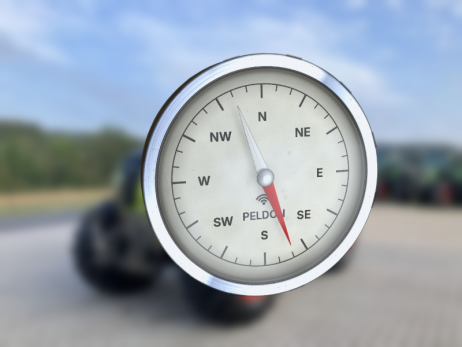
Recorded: 160 (°)
